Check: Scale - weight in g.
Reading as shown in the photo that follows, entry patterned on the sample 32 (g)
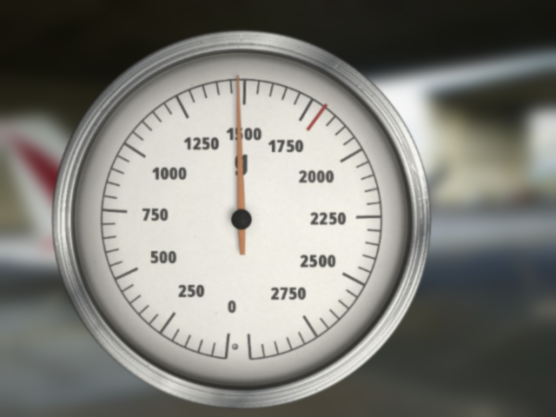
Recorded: 1475 (g)
